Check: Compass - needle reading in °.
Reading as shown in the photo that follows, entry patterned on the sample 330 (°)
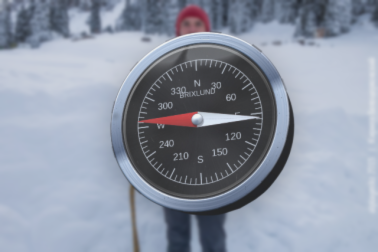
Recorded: 275 (°)
